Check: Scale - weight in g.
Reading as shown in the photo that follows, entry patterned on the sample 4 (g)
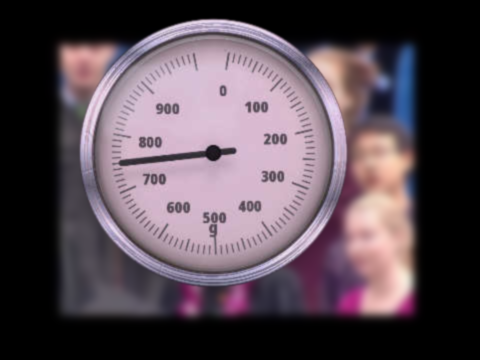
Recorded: 750 (g)
